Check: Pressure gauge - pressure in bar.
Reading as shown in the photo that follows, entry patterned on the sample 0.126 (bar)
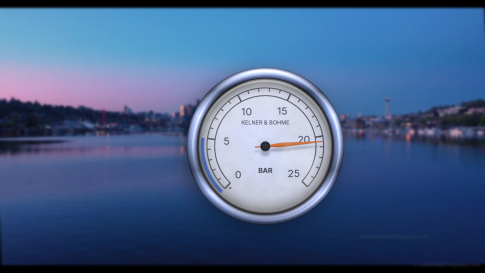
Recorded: 20.5 (bar)
